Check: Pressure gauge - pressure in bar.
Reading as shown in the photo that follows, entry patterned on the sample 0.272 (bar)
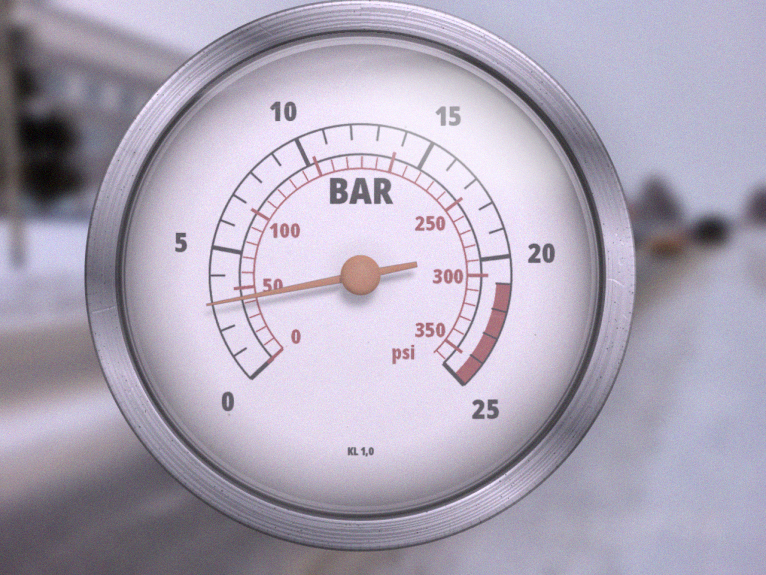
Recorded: 3 (bar)
